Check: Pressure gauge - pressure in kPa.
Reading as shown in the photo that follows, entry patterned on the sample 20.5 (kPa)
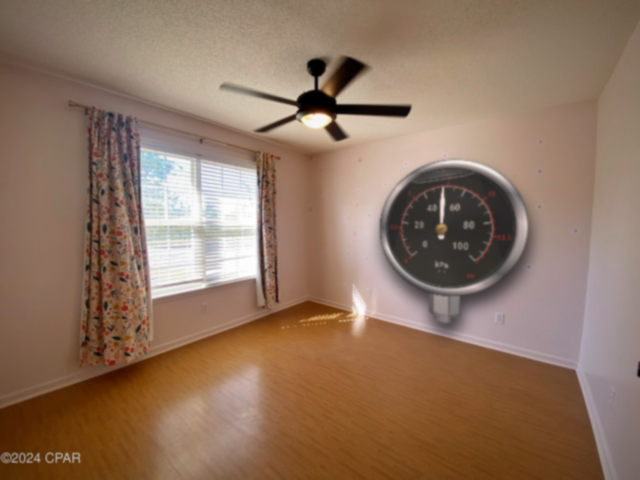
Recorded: 50 (kPa)
